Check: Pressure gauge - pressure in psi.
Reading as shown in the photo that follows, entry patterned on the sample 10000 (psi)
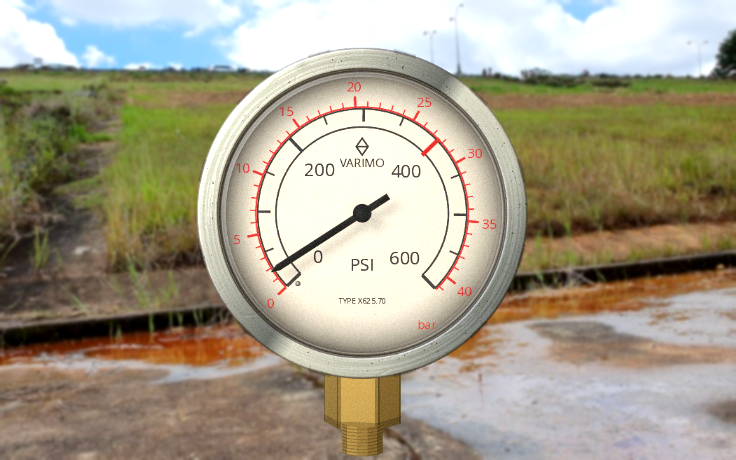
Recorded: 25 (psi)
